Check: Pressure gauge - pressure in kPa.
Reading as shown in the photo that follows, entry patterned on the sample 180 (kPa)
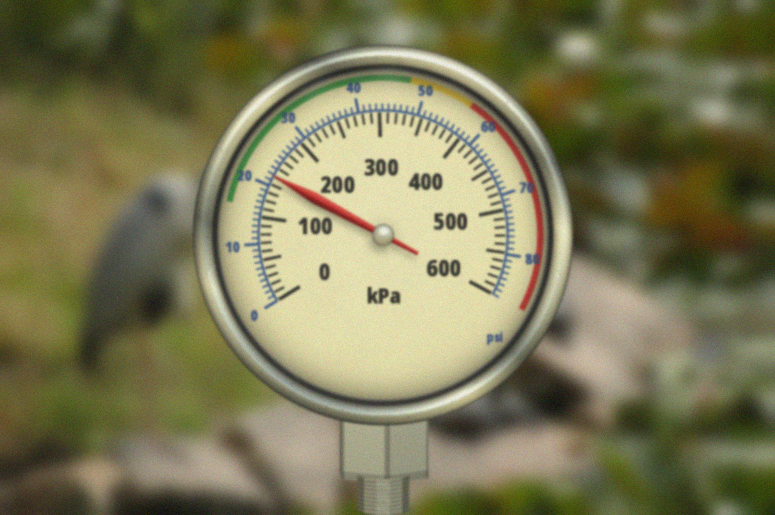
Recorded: 150 (kPa)
